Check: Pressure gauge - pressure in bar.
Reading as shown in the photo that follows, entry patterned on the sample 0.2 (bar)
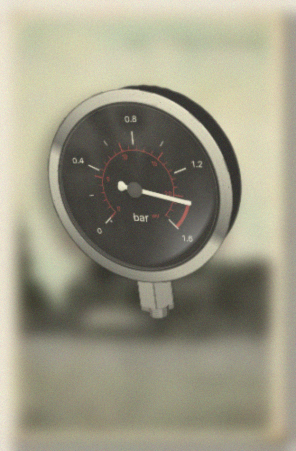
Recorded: 1.4 (bar)
